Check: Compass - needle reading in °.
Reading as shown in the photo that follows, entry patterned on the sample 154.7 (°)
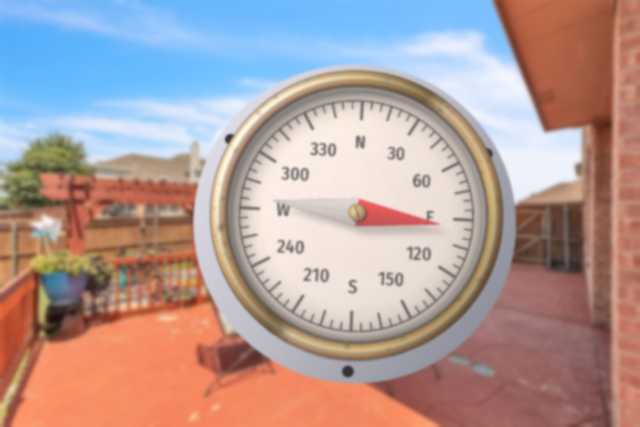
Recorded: 95 (°)
